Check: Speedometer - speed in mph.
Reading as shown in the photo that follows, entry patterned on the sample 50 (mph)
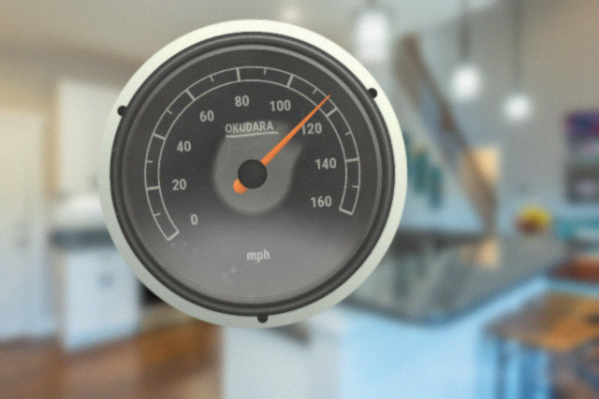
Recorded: 115 (mph)
